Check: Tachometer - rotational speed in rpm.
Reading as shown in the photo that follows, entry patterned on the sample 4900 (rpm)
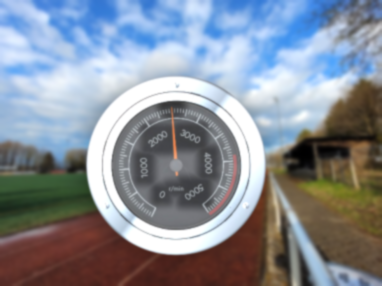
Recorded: 2500 (rpm)
